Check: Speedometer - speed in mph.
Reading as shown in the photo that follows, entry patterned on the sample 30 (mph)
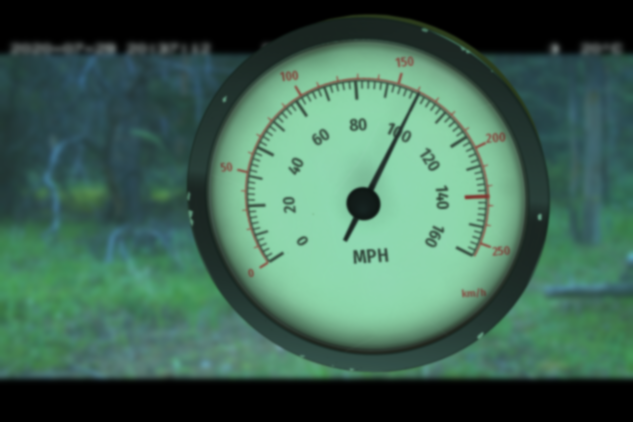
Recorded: 100 (mph)
